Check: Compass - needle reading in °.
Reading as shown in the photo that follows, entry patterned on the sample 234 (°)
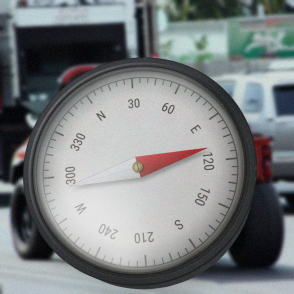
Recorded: 110 (°)
